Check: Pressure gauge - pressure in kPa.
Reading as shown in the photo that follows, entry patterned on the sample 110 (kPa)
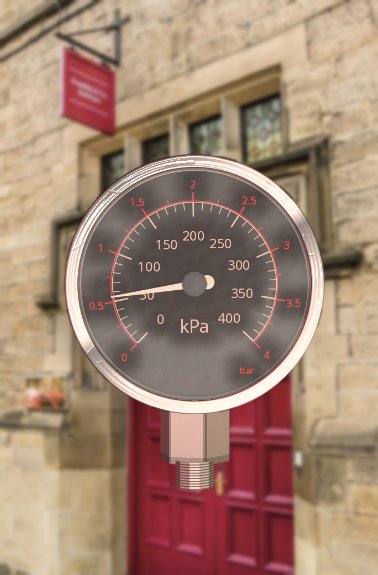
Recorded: 55 (kPa)
